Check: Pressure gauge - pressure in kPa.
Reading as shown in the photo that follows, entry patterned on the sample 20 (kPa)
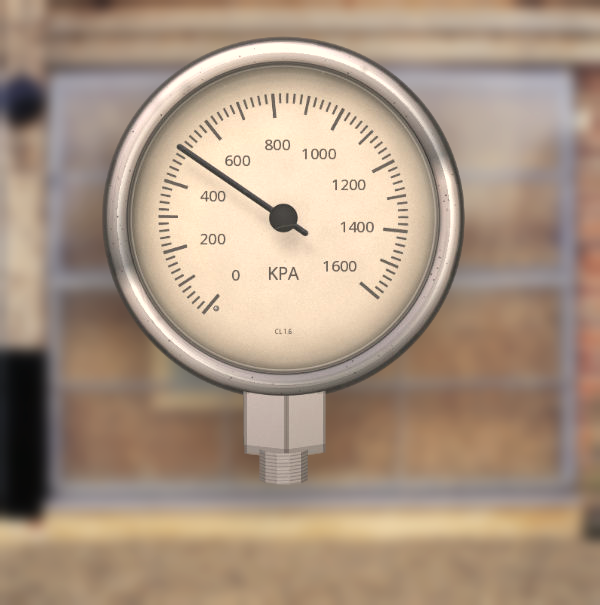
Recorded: 500 (kPa)
